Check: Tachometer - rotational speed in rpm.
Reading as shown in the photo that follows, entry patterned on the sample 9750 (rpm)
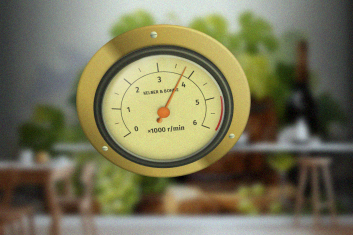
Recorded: 3750 (rpm)
